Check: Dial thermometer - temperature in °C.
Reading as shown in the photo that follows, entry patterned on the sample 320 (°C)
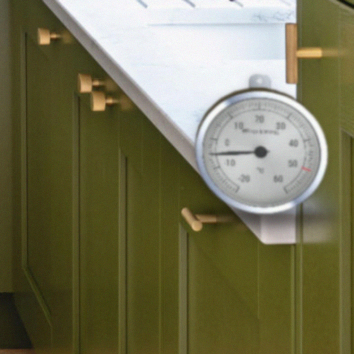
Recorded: -5 (°C)
